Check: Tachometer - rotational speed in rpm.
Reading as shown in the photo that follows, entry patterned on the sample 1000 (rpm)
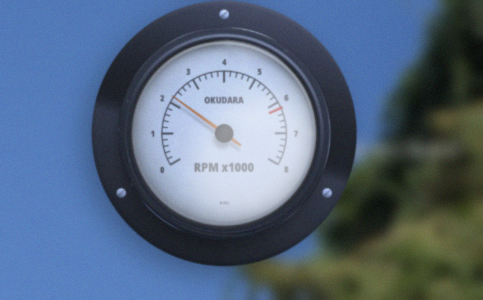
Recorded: 2200 (rpm)
